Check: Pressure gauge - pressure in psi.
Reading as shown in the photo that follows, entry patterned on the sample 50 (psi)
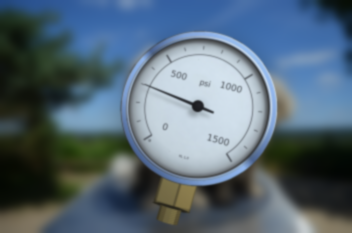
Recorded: 300 (psi)
